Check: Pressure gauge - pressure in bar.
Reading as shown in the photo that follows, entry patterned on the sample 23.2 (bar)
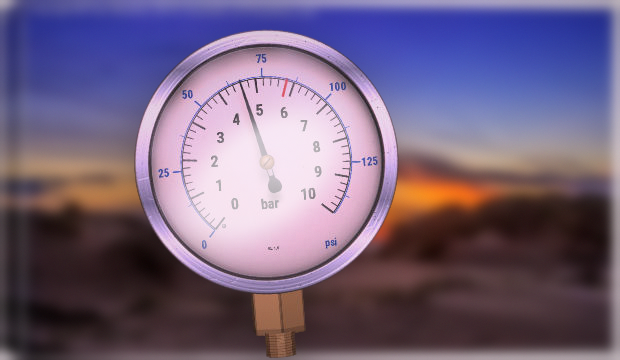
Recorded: 4.6 (bar)
